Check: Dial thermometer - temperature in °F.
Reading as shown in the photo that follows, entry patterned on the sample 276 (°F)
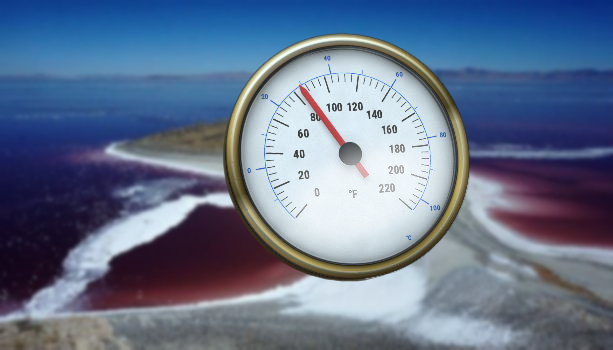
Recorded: 84 (°F)
